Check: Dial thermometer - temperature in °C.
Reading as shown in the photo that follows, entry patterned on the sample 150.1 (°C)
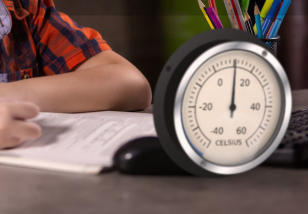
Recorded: 10 (°C)
